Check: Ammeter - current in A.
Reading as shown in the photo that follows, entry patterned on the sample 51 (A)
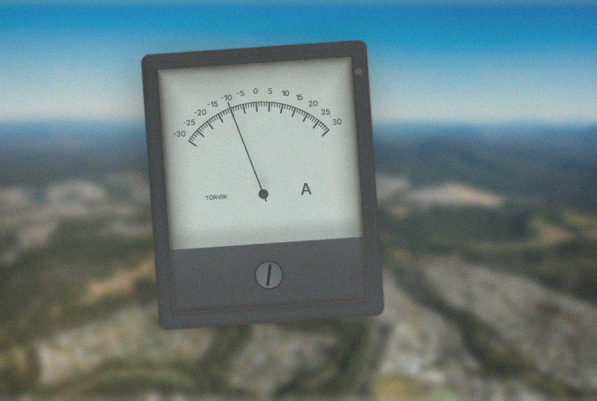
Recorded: -10 (A)
